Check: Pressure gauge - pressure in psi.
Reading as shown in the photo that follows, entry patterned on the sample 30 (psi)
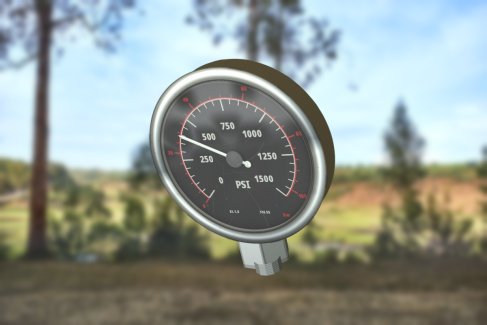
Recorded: 400 (psi)
